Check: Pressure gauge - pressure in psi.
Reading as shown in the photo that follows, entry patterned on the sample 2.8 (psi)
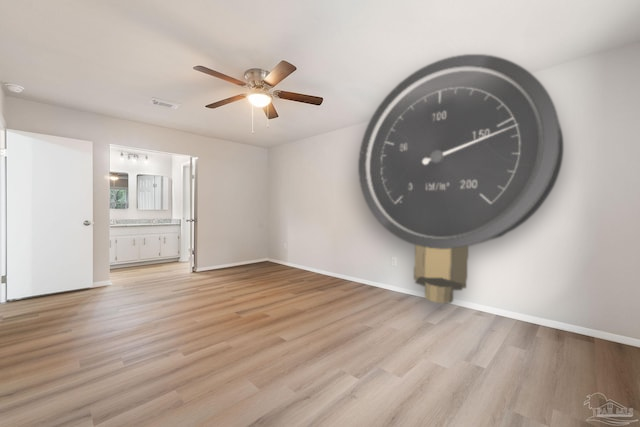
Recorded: 155 (psi)
